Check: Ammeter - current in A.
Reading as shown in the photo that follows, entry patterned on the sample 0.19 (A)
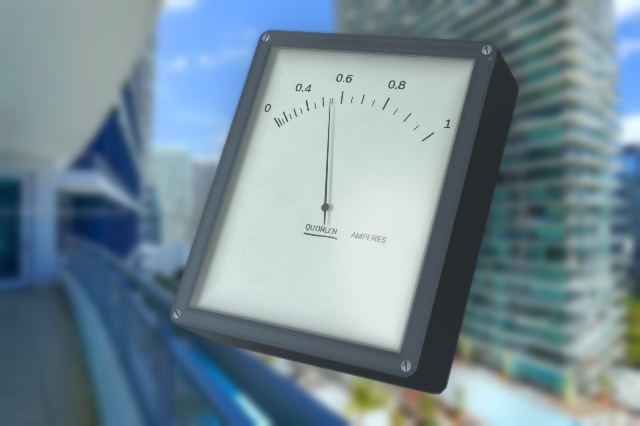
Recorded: 0.55 (A)
